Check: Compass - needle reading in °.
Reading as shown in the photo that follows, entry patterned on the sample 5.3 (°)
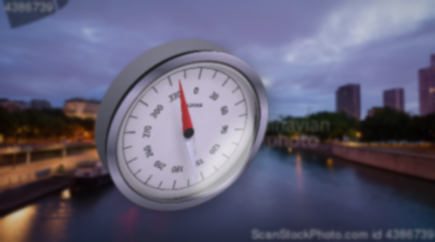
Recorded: 337.5 (°)
